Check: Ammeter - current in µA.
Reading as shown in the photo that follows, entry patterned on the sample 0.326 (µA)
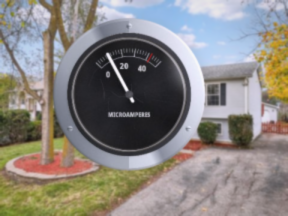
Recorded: 10 (µA)
